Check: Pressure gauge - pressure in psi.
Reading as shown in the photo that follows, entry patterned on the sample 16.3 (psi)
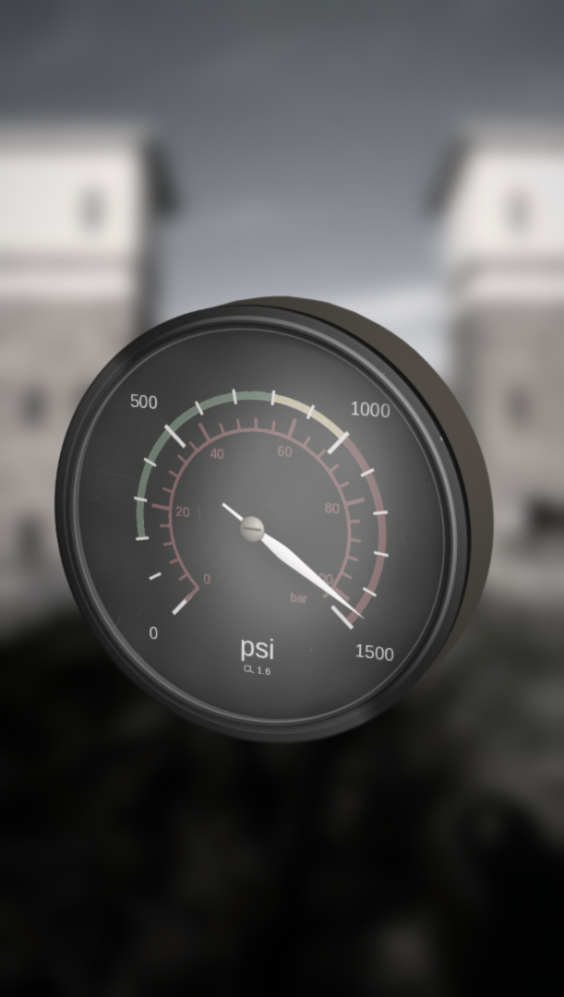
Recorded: 1450 (psi)
